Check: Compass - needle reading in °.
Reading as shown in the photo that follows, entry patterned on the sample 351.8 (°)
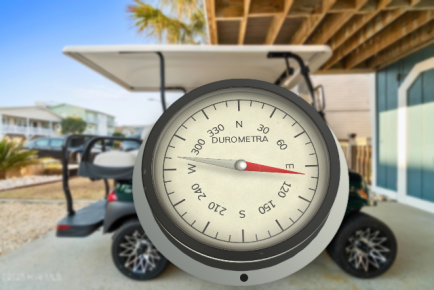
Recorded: 100 (°)
